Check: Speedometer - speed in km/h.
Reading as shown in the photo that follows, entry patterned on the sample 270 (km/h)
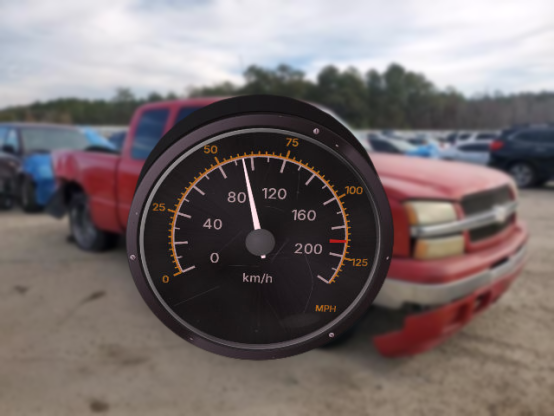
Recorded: 95 (km/h)
